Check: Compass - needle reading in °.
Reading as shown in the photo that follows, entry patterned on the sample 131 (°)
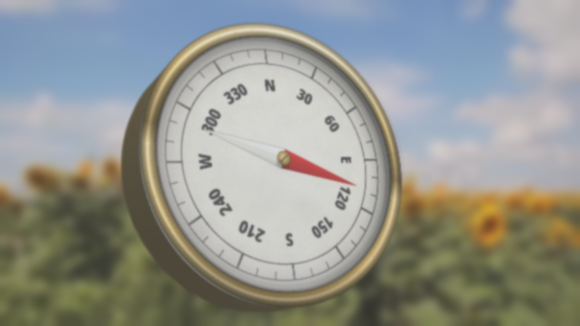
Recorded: 110 (°)
